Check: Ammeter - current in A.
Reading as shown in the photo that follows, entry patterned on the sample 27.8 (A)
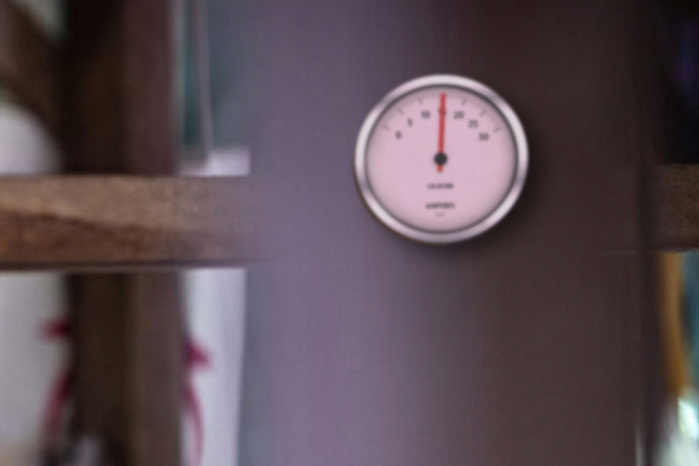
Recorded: 15 (A)
